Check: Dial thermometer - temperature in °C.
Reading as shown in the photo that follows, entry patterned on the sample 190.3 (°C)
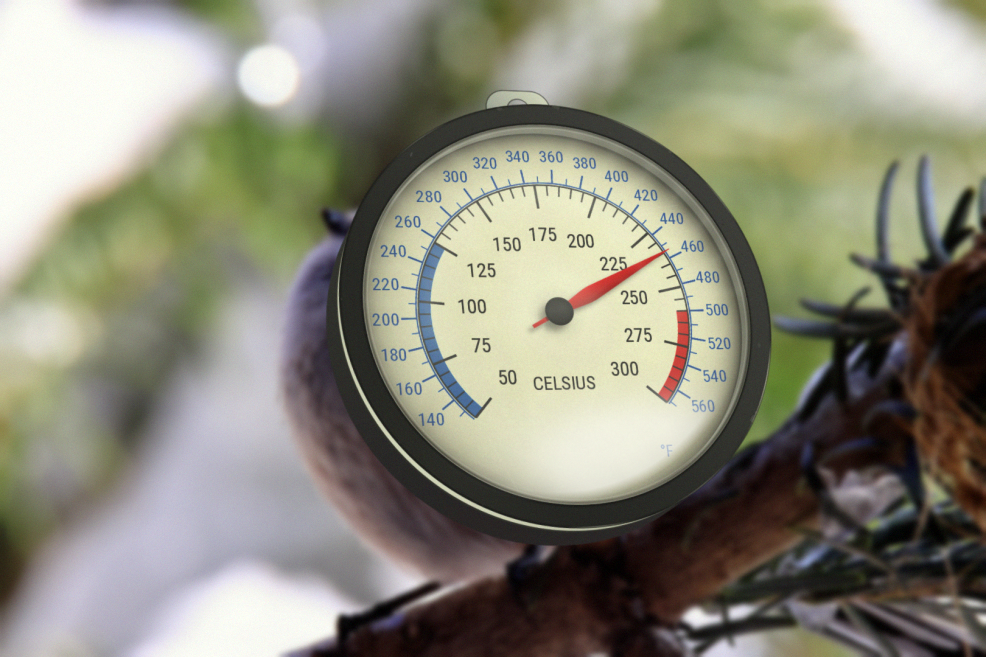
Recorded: 235 (°C)
